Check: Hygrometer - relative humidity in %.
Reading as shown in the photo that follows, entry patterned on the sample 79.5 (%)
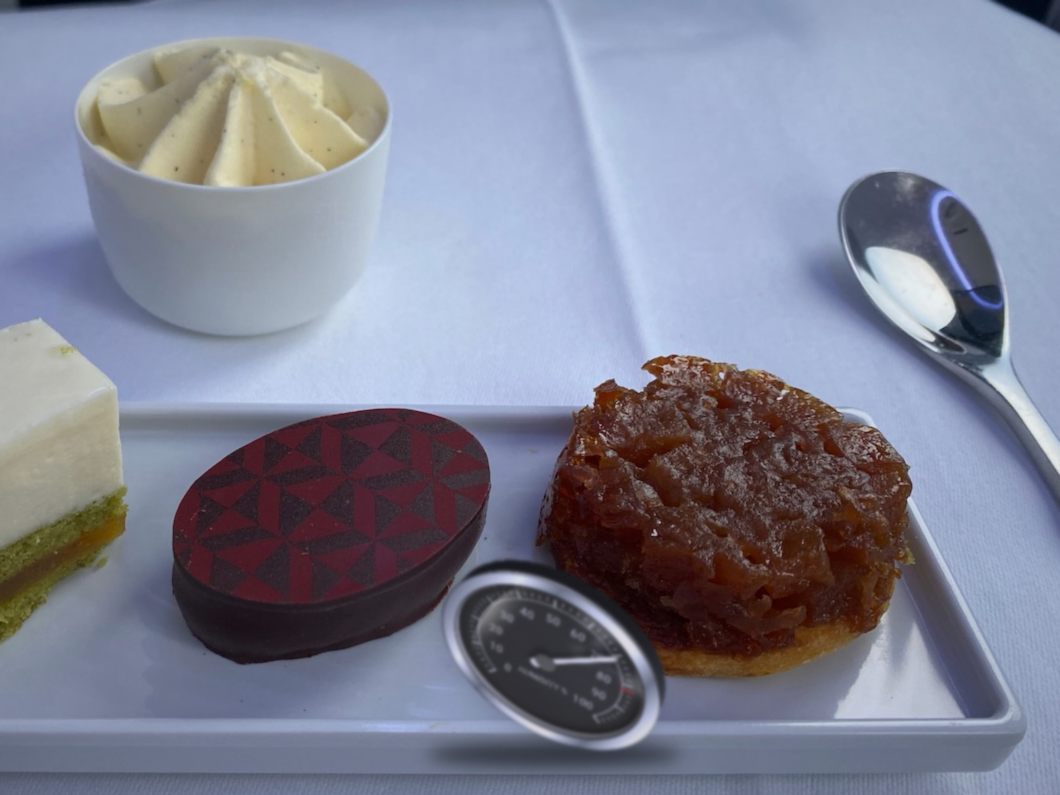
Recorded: 70 (%)
